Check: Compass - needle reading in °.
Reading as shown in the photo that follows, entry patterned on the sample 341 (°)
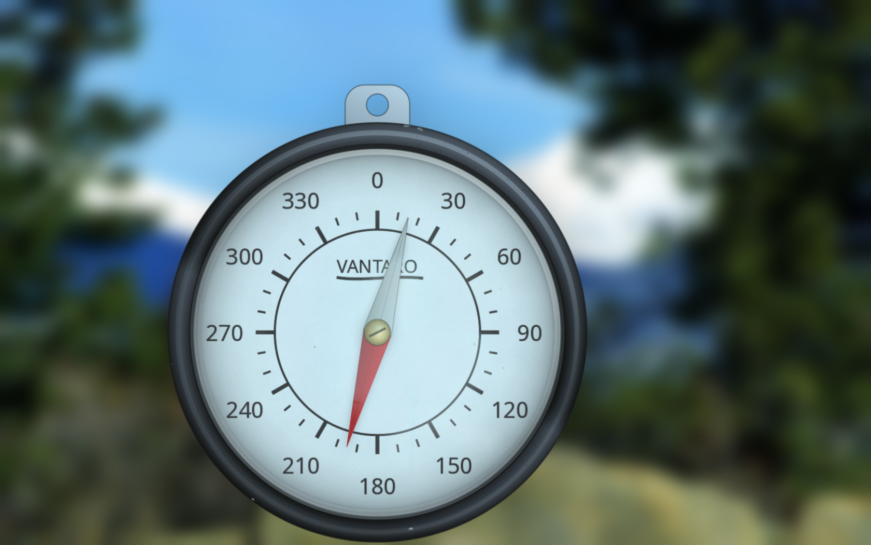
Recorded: 195 (°)
